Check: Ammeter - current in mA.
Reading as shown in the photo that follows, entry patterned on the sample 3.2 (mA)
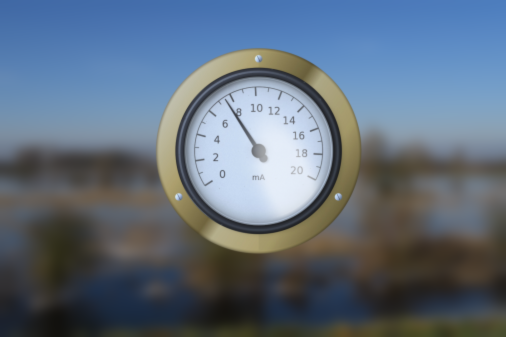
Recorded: 7.5 (mA)
